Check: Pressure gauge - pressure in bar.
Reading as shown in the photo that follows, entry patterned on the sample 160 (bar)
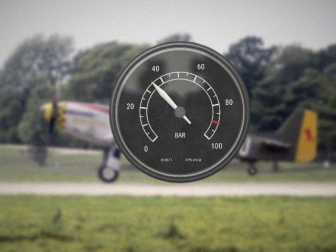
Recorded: 35 (bar)
